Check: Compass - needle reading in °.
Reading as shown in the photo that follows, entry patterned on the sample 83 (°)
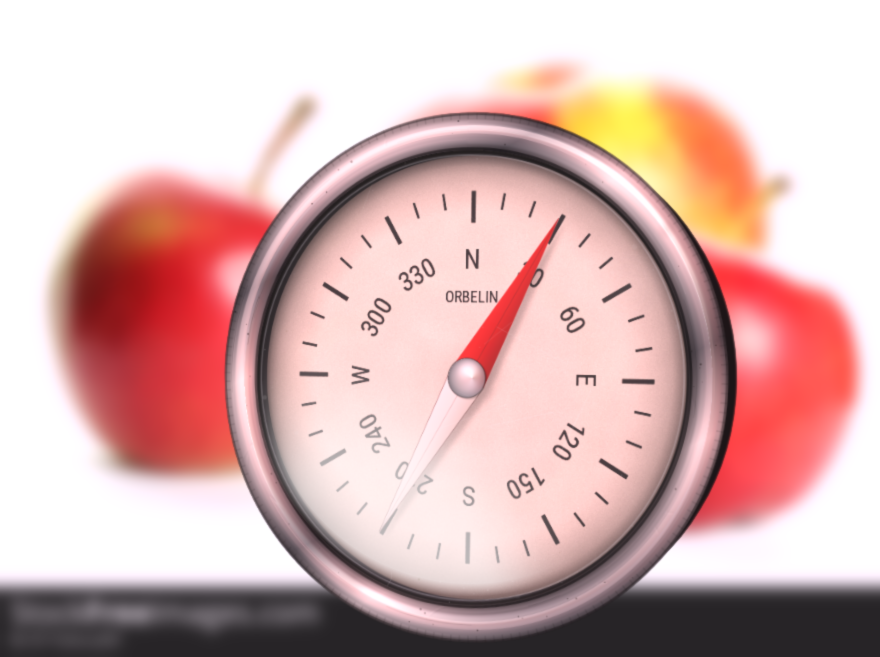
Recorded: 30 (°)
